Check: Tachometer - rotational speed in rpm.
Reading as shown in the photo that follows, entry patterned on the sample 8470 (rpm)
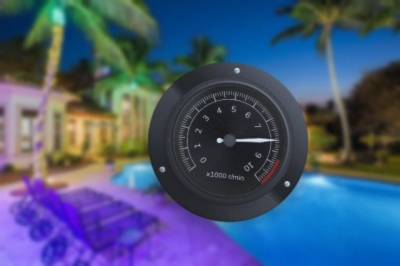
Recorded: 8000 (rpm)
